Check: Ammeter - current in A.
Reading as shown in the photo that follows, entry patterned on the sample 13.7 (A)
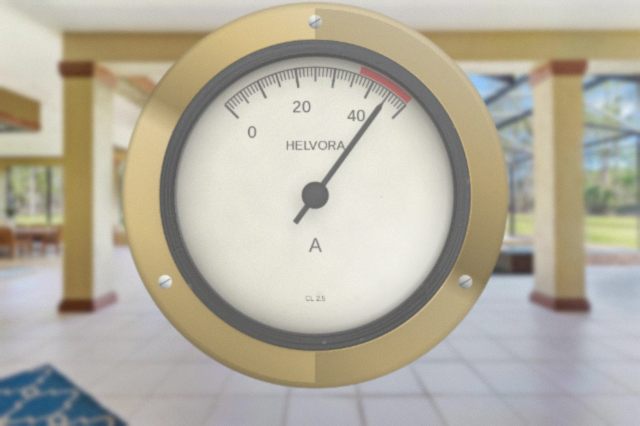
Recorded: 45 (A)
